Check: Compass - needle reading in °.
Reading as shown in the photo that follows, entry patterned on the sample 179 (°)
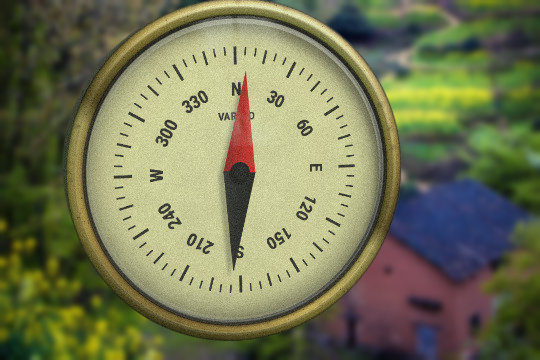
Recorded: 5 (°)
